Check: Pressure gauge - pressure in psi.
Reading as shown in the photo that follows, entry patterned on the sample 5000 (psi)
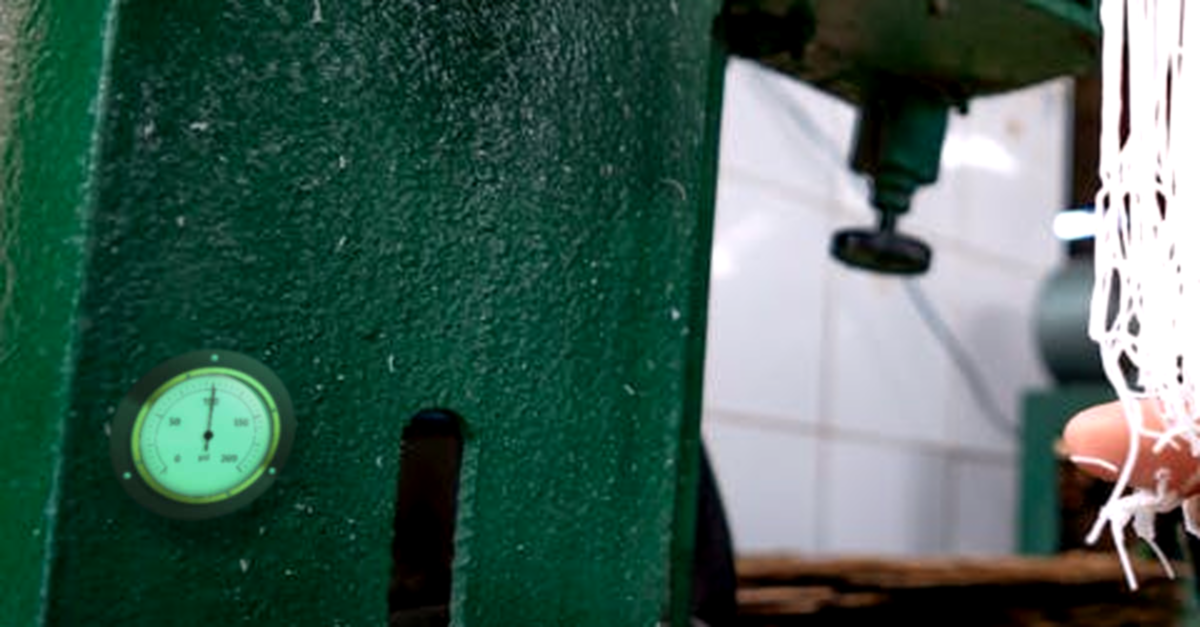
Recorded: 100 (psi)
